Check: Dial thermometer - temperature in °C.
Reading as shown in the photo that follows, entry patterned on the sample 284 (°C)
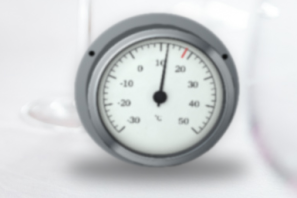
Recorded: 12 (°C)
